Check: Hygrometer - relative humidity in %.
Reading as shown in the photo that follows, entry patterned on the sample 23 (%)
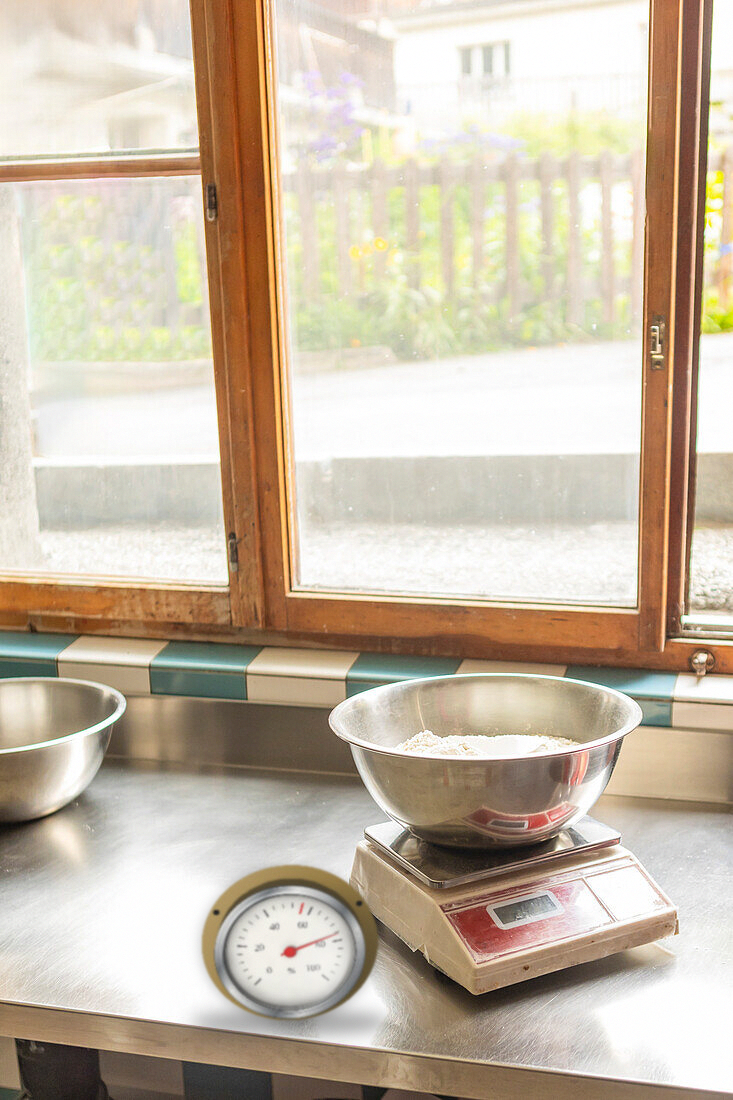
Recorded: 76 (%)
